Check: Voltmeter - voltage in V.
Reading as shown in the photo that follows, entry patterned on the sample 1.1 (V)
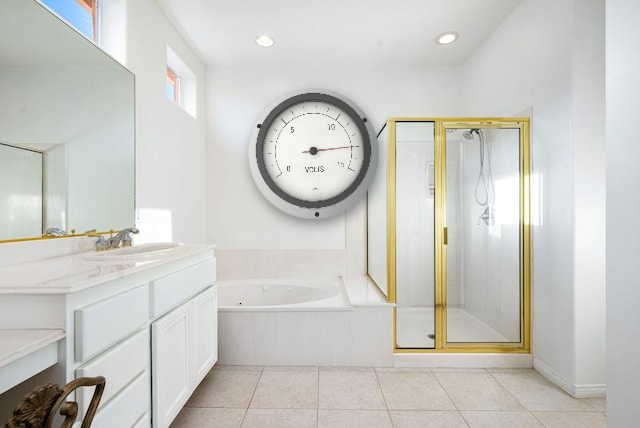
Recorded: 13 (V)
